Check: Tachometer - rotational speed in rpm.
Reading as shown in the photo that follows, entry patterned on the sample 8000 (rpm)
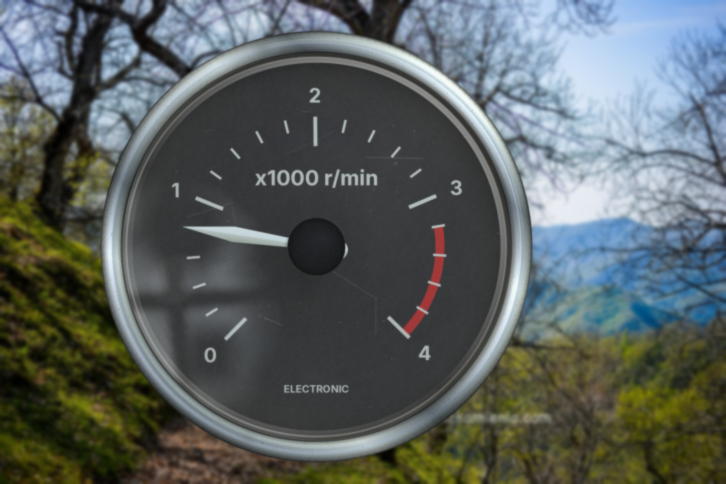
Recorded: 800 (rpm)
